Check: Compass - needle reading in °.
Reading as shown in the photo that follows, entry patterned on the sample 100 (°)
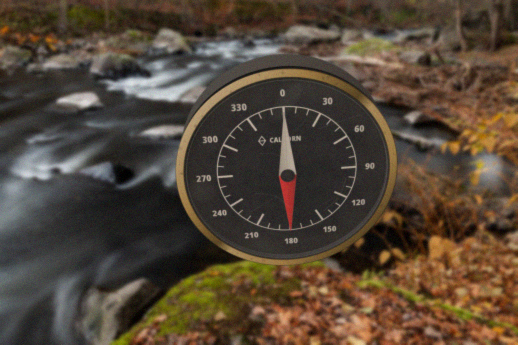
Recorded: 180 (°)
